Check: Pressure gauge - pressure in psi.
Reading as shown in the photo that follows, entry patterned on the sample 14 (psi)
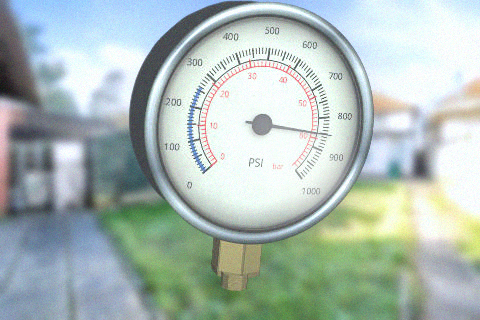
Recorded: 850 (psi)
